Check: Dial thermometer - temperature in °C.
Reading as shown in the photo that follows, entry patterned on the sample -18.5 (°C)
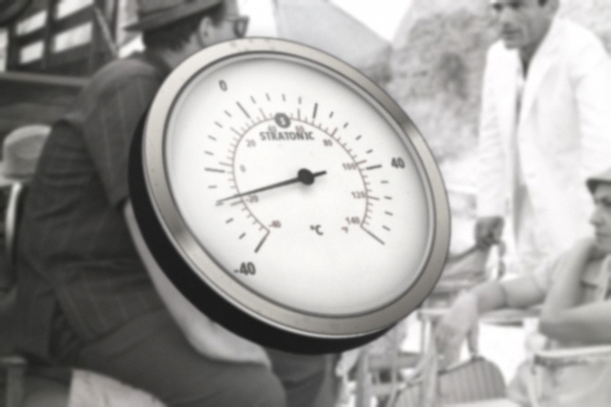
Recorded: -28 (°C)
